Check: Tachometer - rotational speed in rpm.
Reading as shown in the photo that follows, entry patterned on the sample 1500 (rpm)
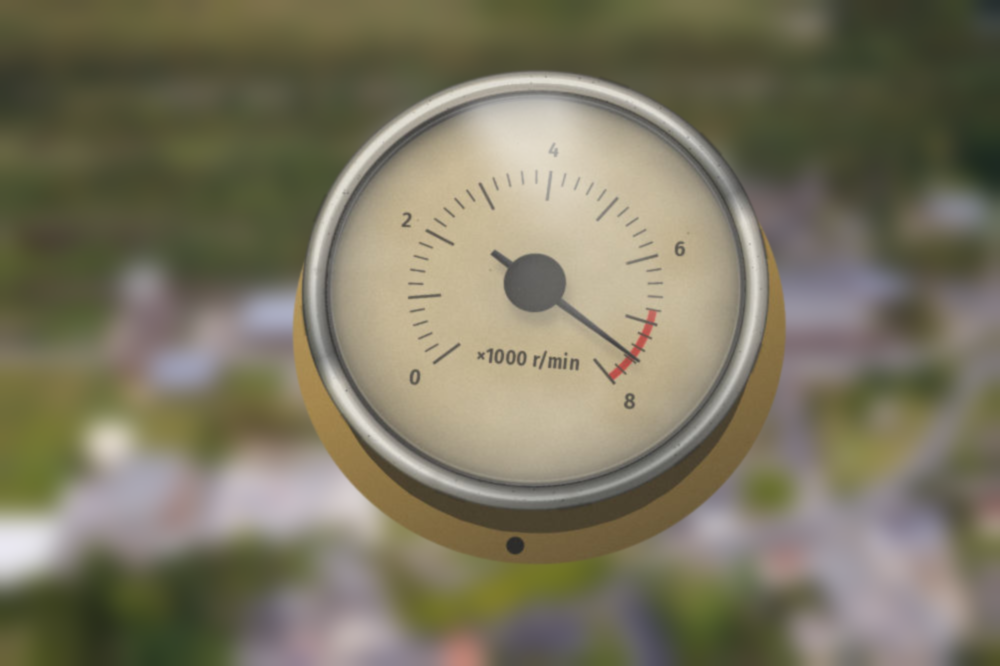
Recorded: 7600 (rpm)
